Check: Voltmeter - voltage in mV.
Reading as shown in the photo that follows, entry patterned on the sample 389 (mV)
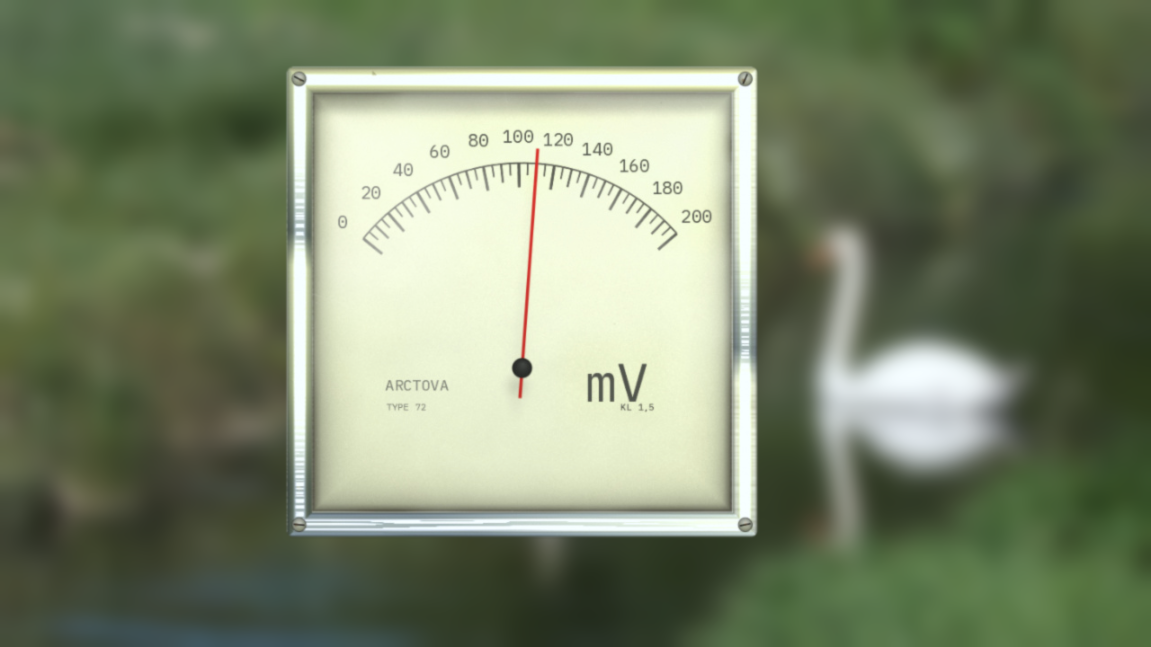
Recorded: 110 (mV)
